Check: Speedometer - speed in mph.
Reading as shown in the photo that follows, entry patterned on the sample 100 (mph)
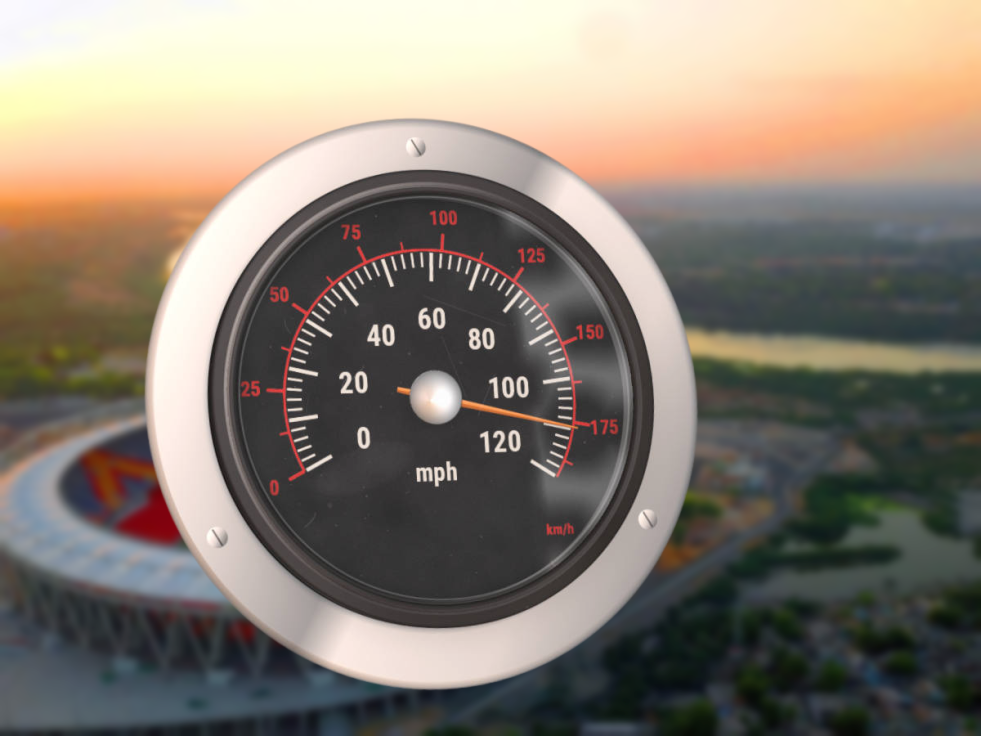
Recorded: 110 (mph)
